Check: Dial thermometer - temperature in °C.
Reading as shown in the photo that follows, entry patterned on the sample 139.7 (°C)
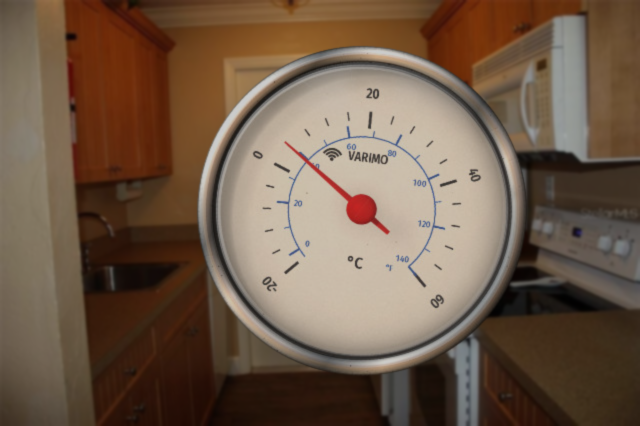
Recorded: 4 (°C)
